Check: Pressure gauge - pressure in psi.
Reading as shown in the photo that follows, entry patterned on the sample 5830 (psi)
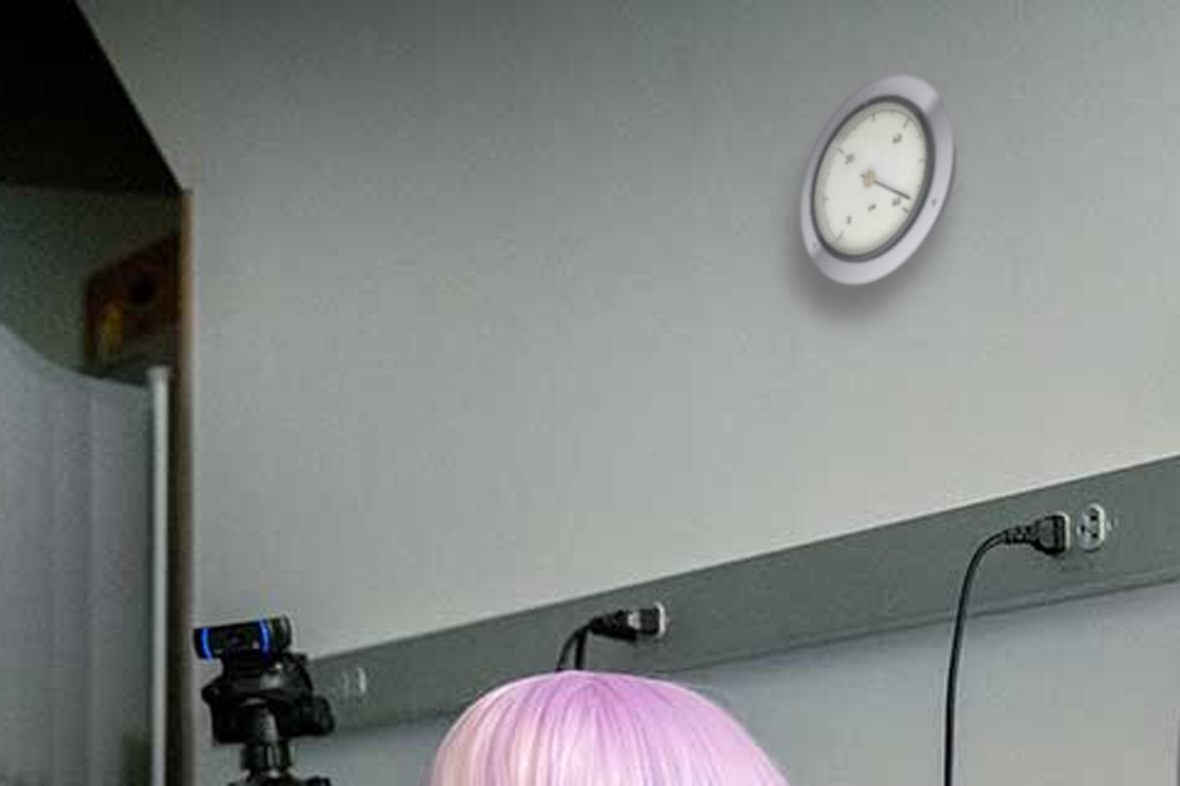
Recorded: 57.5 (psi)
